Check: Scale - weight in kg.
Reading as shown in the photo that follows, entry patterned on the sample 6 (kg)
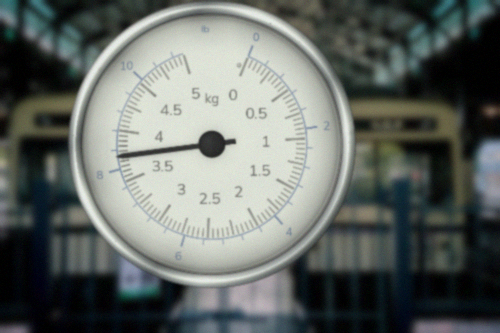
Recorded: 3.75 (kg)
